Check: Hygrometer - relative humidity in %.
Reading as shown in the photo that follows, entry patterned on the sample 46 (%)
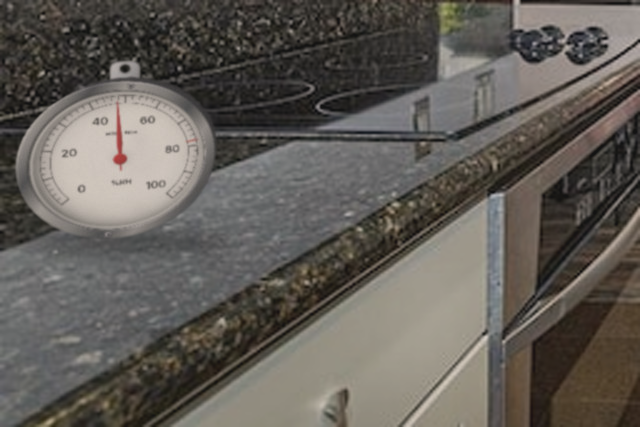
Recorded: 48 (%)
